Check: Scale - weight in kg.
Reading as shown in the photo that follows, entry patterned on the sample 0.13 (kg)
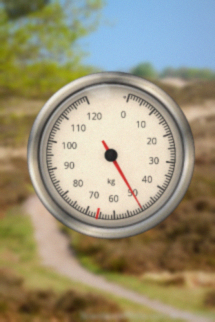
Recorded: 50 (kg)
